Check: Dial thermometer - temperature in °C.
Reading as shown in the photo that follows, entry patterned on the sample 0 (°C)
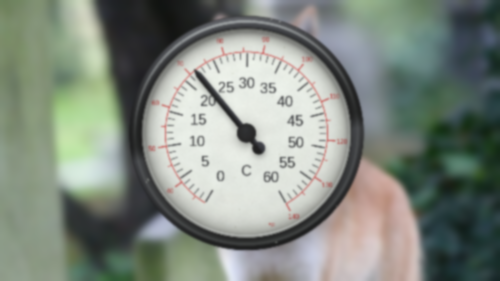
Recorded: 22 (°C)
